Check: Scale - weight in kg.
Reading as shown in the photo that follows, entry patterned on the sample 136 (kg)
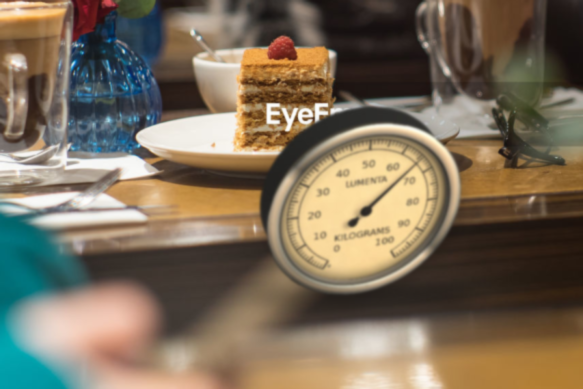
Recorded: 65 (kg)
